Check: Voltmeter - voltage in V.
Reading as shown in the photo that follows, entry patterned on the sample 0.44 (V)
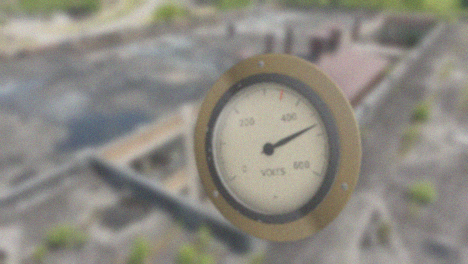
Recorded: 475 (V)
